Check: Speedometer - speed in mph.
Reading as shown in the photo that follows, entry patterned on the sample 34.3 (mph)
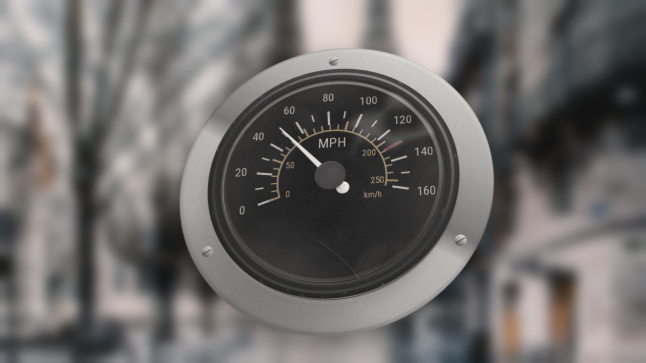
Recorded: 50 (mph)
